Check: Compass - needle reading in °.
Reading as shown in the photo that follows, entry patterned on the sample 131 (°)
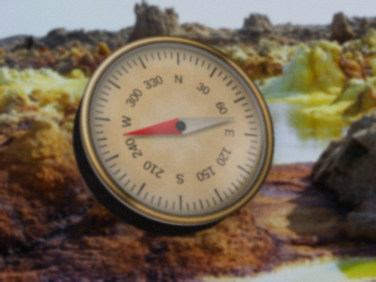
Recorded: 255 (°)
